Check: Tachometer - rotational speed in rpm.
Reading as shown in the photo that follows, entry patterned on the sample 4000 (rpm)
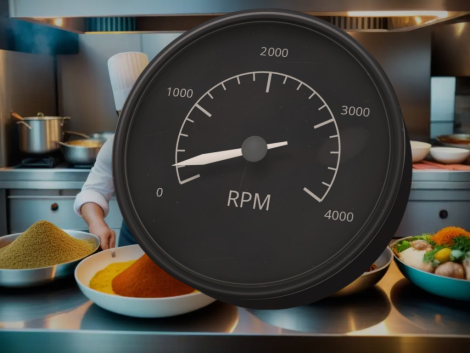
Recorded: 200 (rpm)
